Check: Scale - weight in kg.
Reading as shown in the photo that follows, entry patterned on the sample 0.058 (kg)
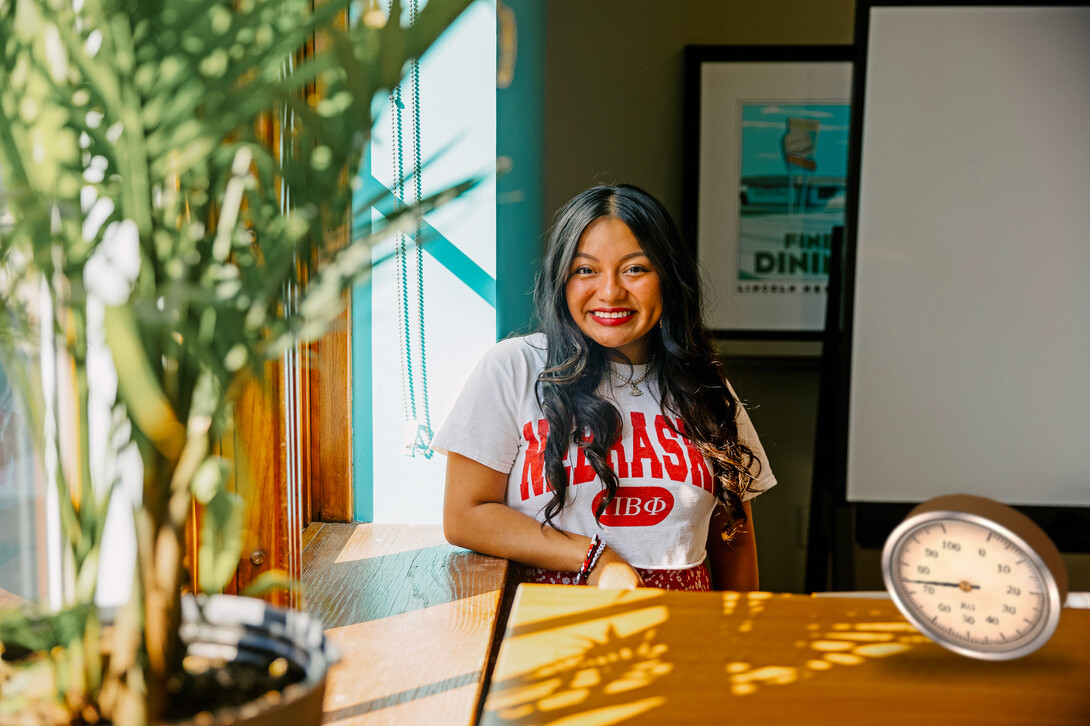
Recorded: 75 (kg)
